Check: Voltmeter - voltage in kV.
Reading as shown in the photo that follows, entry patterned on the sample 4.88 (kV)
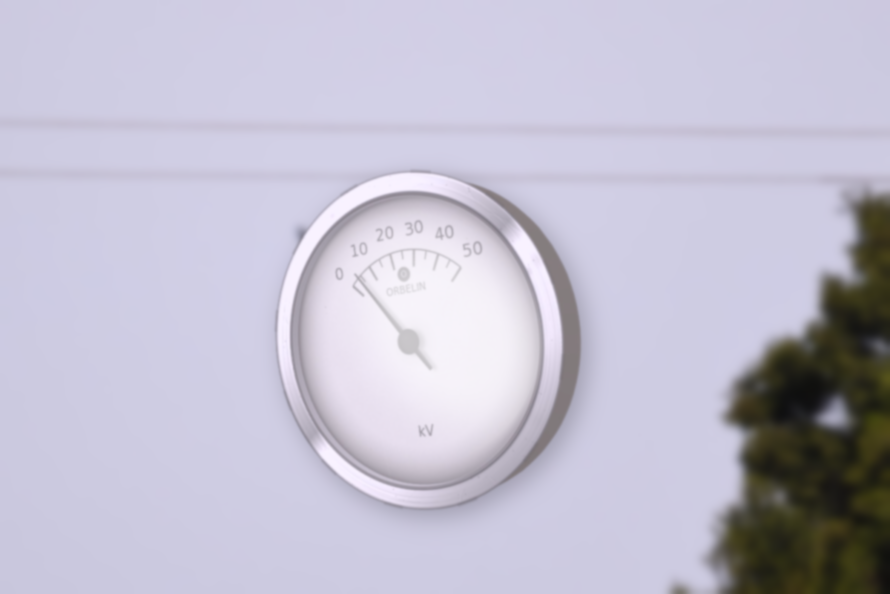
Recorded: 5 (kV)
